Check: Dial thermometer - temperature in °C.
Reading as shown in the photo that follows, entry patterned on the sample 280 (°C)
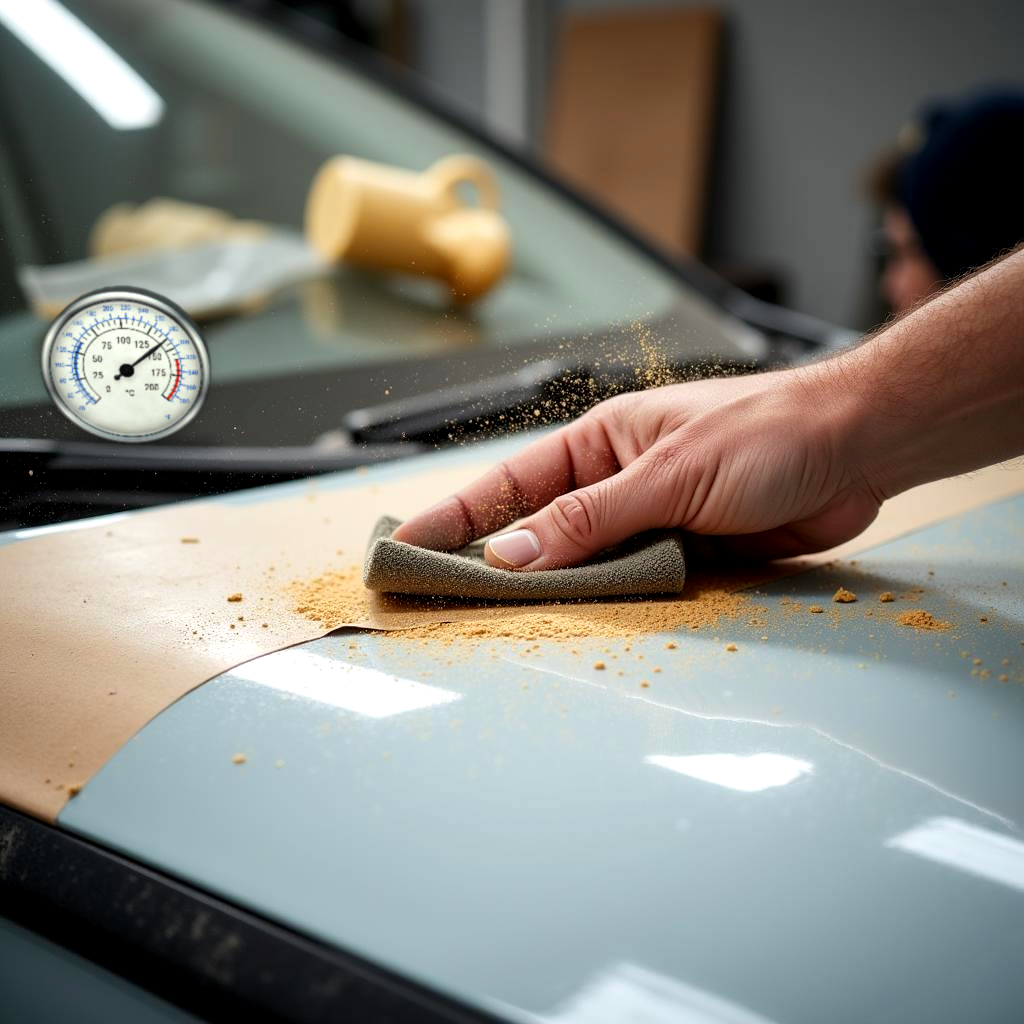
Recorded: 140 (°C)
